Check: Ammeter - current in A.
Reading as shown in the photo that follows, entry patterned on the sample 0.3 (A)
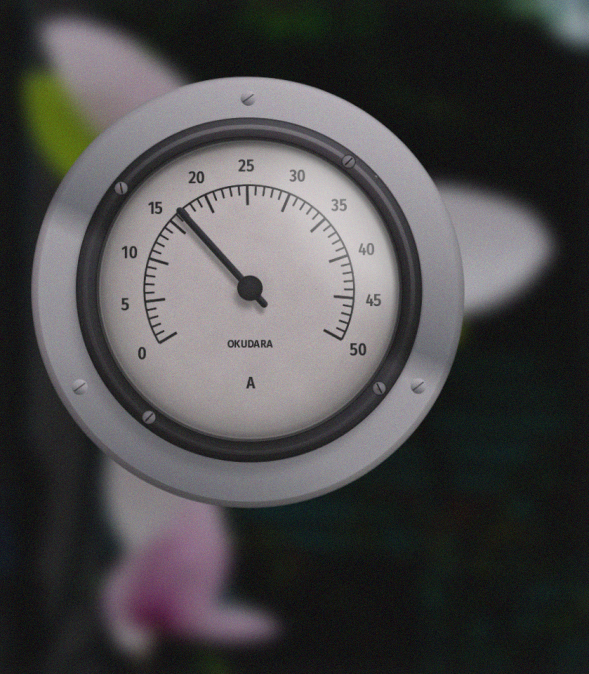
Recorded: 16.5 (A)
